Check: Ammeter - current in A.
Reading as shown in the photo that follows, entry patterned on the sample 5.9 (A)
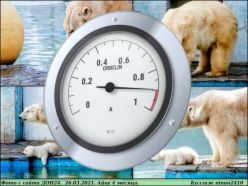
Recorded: 0.9 (A)
